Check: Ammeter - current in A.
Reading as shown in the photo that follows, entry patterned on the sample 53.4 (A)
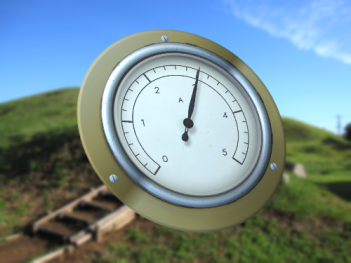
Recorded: 3 (A)
